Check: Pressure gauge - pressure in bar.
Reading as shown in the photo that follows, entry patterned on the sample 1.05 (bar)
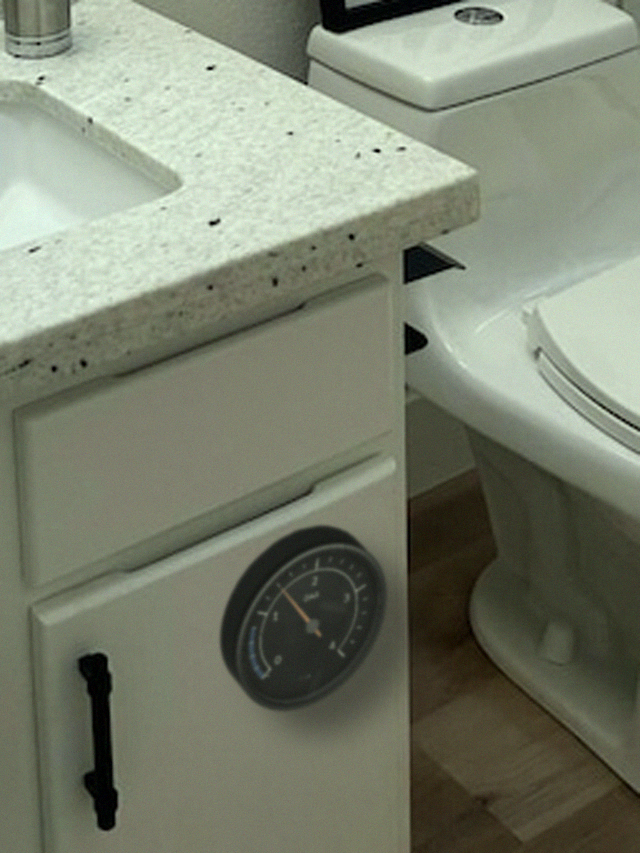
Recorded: 1.4 (bar)
